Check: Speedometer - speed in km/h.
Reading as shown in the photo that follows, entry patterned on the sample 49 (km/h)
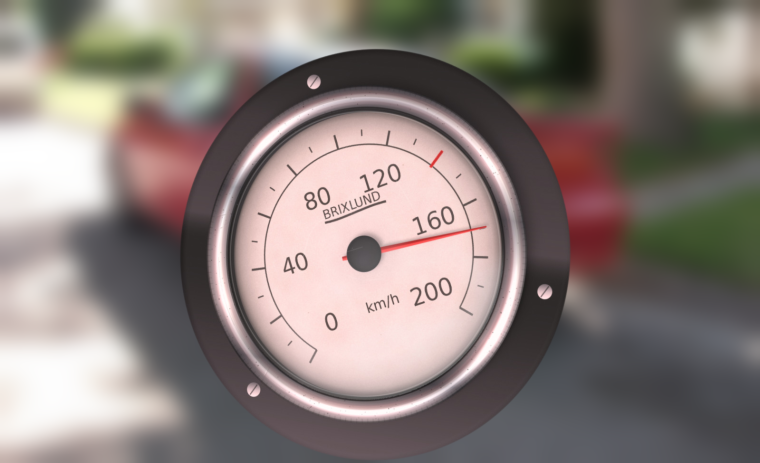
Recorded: 170 (km/h)
